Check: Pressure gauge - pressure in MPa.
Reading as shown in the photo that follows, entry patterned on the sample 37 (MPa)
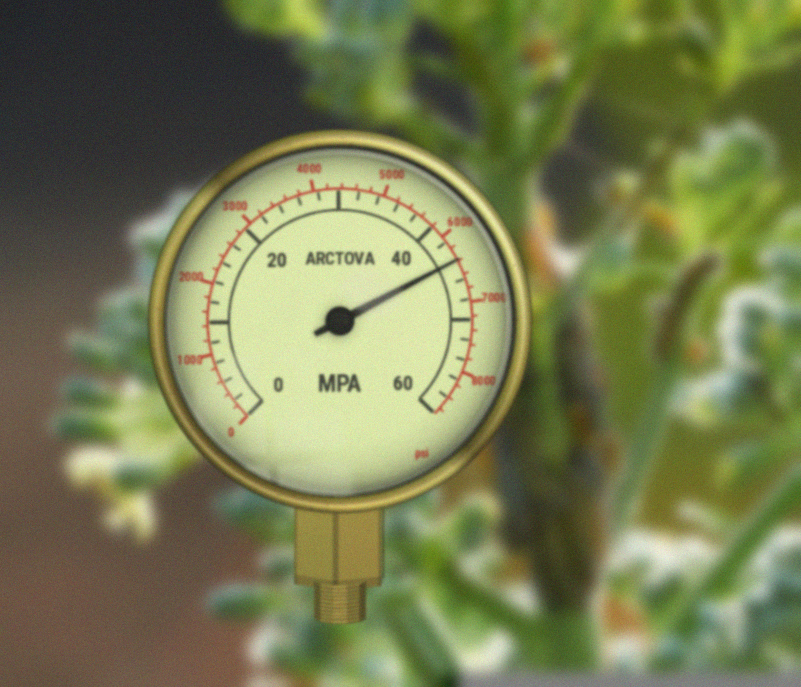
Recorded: 44 (MPa)
